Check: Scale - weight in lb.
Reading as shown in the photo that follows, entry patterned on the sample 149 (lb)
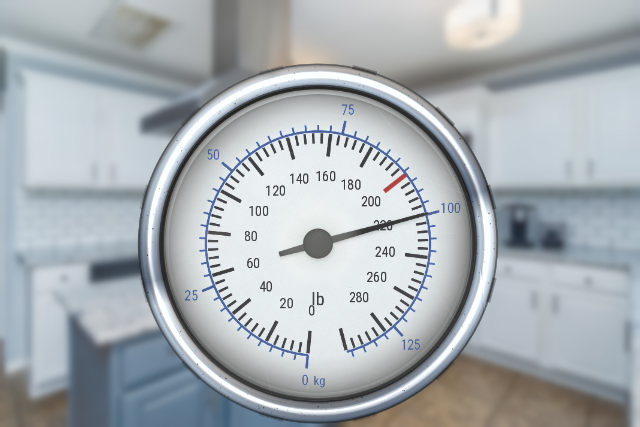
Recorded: 220 (lb)
